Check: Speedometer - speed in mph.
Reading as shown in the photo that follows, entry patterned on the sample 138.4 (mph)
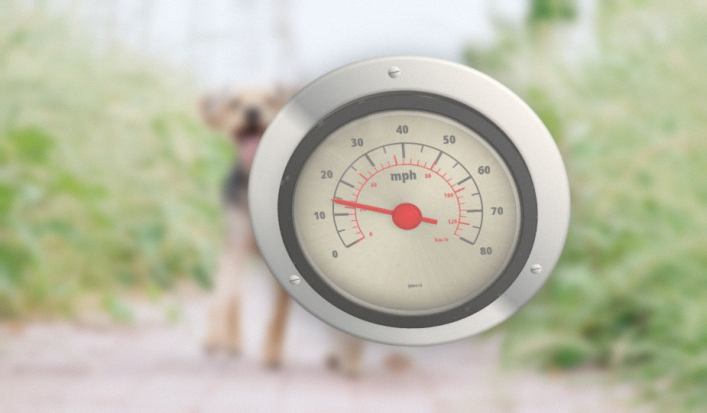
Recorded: 15 (mph)
